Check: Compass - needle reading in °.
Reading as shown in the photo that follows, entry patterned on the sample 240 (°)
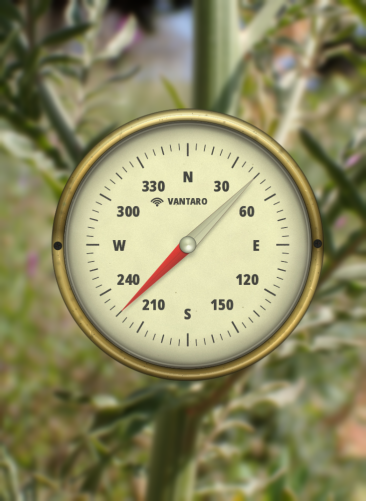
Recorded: 225 (°)
